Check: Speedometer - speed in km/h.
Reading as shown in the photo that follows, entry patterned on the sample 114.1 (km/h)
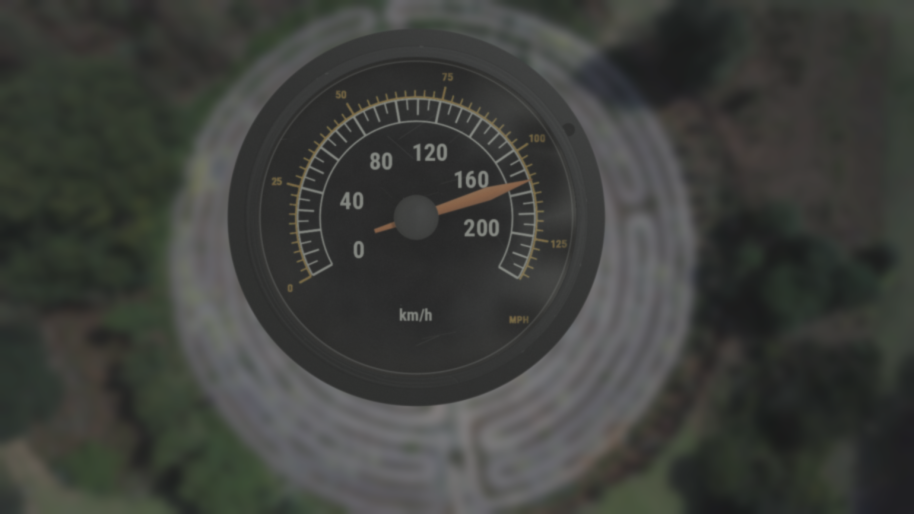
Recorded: 175 (km/h)
